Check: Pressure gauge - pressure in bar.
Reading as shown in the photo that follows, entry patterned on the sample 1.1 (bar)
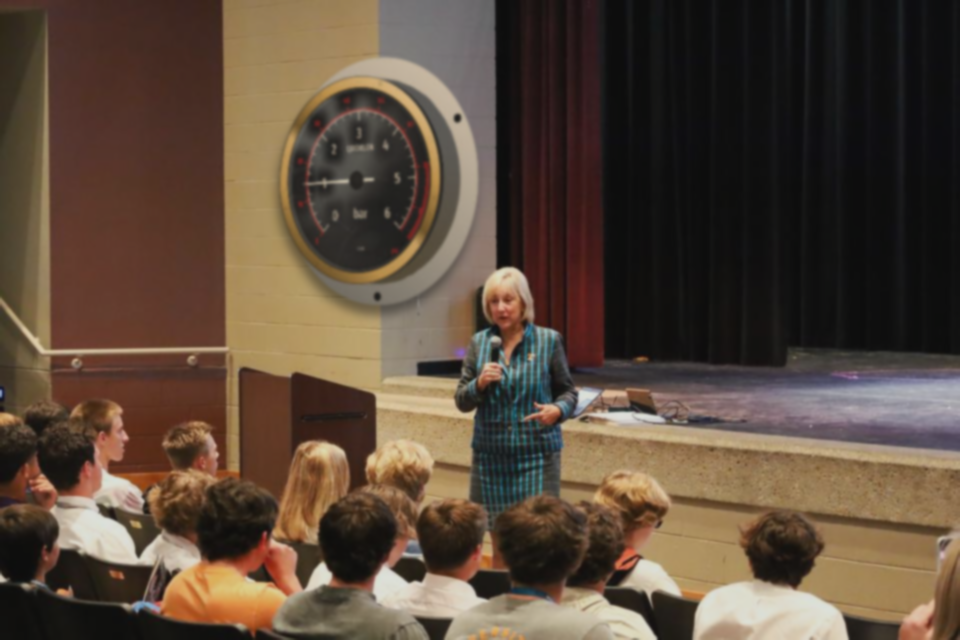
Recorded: 1 (bar)
